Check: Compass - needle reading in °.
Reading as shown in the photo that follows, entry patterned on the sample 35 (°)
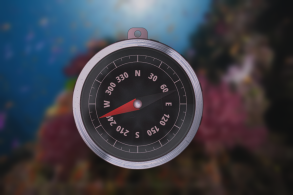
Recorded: 250 (°)
